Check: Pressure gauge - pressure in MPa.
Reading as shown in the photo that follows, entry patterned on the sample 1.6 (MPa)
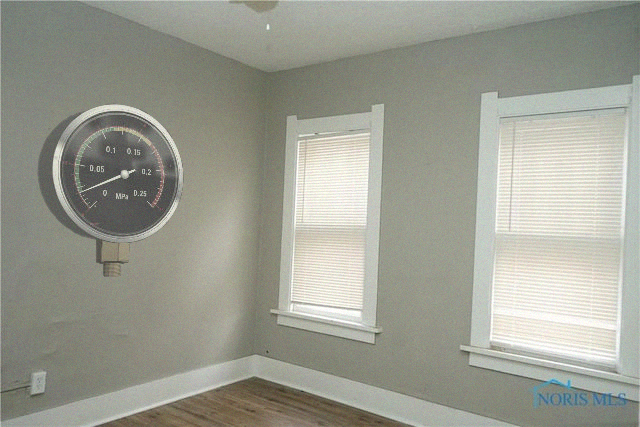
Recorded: 0.02 (MPa)
